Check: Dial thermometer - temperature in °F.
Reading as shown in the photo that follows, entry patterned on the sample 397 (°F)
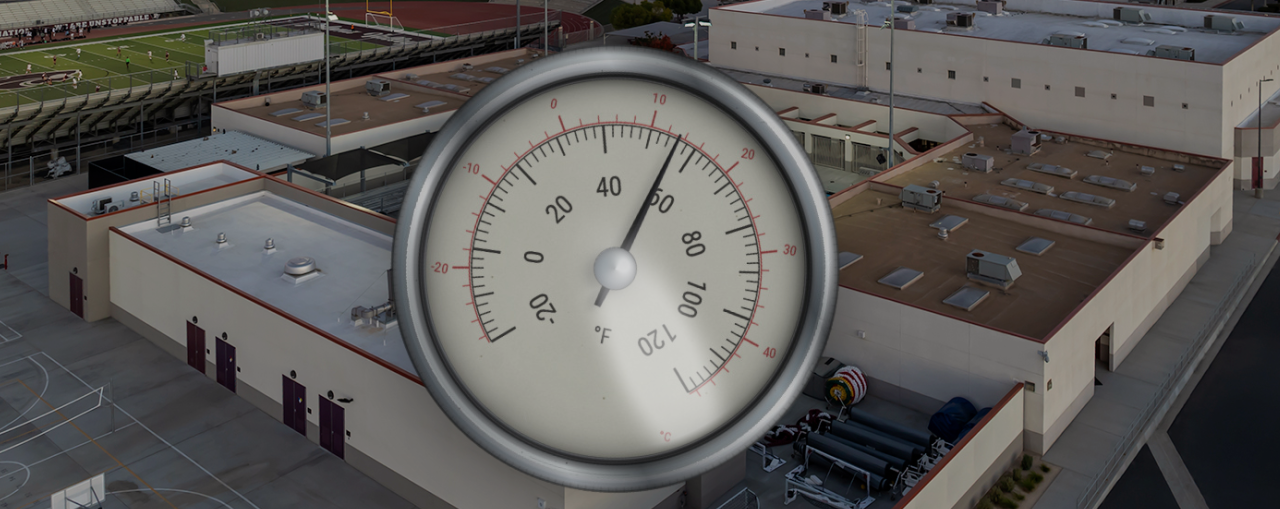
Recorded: 56 (°F)
